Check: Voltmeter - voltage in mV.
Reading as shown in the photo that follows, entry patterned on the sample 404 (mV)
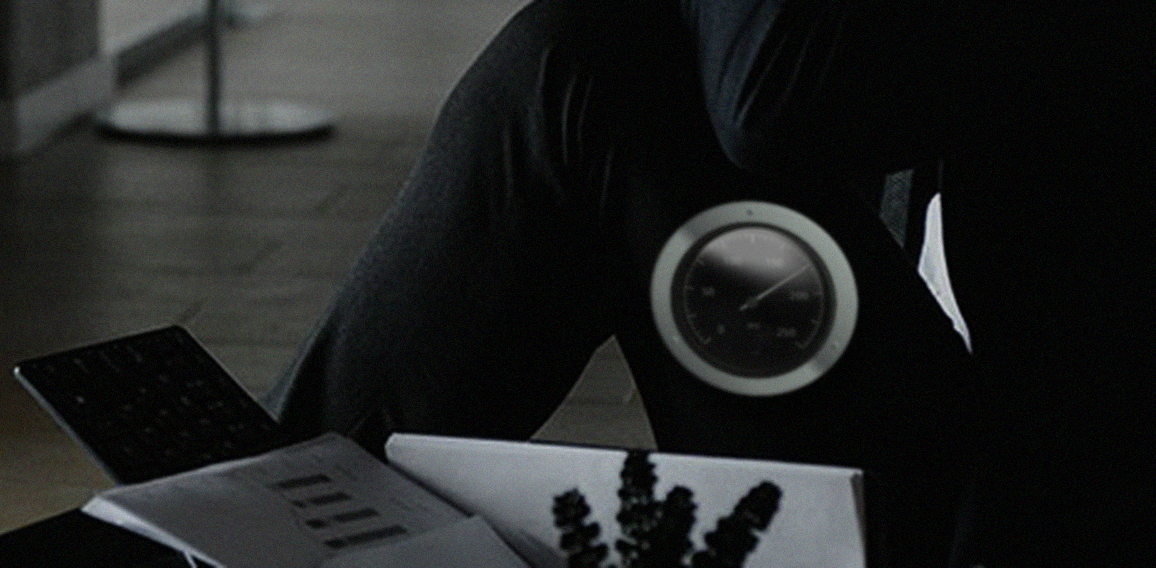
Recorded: 175 (mV)
